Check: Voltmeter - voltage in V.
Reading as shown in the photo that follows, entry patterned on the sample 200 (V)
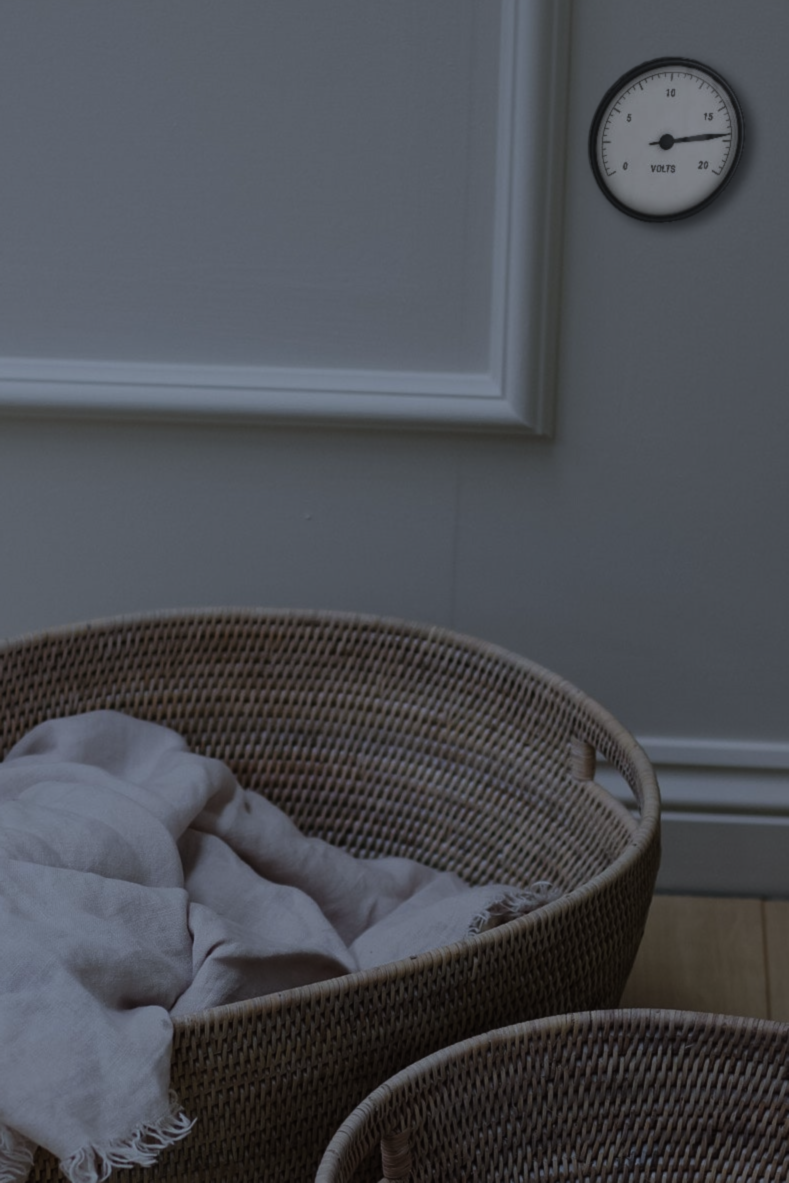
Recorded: 17 (V)
